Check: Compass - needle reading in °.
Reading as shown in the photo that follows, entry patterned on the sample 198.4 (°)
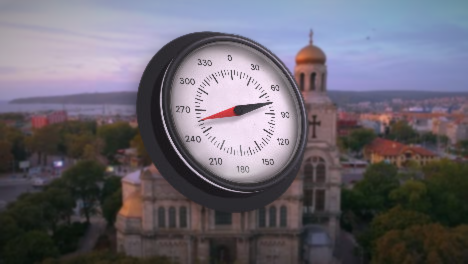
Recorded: 255 (°)
